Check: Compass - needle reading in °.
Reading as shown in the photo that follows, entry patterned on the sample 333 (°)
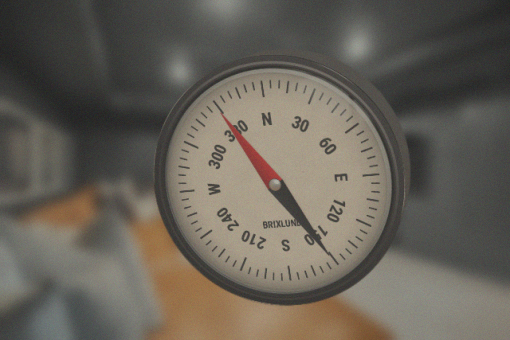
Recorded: 330 (°)
